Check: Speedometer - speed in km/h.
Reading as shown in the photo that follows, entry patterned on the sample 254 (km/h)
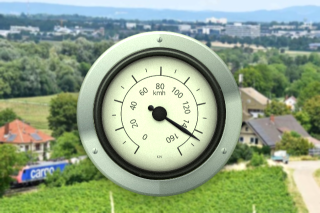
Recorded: 145 (km/h)
